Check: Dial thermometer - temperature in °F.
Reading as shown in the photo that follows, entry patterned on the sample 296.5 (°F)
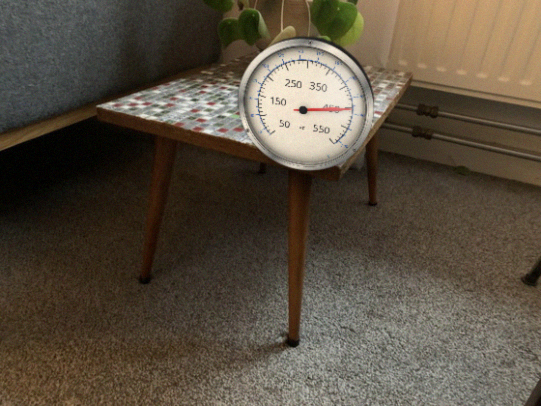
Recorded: 450 (°F)
